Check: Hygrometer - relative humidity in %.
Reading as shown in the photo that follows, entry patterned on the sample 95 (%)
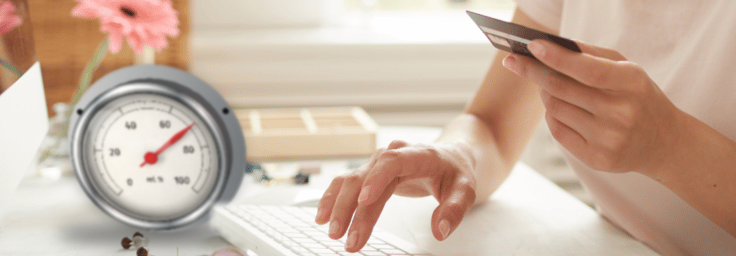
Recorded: 70 (%)
